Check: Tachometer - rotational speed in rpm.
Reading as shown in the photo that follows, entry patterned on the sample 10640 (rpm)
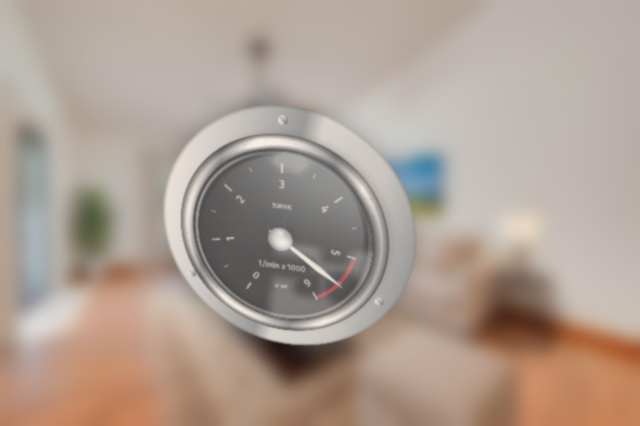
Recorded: 5500 (rpm)
